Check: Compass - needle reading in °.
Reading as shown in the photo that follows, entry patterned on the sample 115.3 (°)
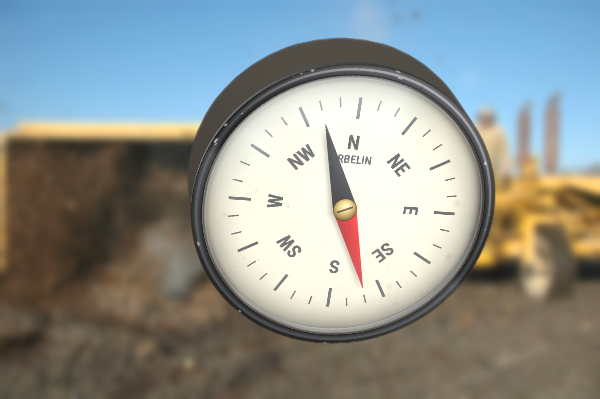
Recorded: 160 (°)
